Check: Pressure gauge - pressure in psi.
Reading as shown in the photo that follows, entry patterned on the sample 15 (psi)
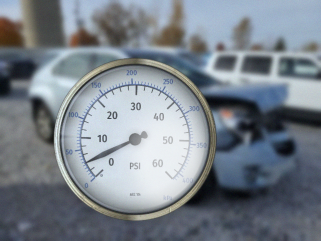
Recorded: 4 (psi)
